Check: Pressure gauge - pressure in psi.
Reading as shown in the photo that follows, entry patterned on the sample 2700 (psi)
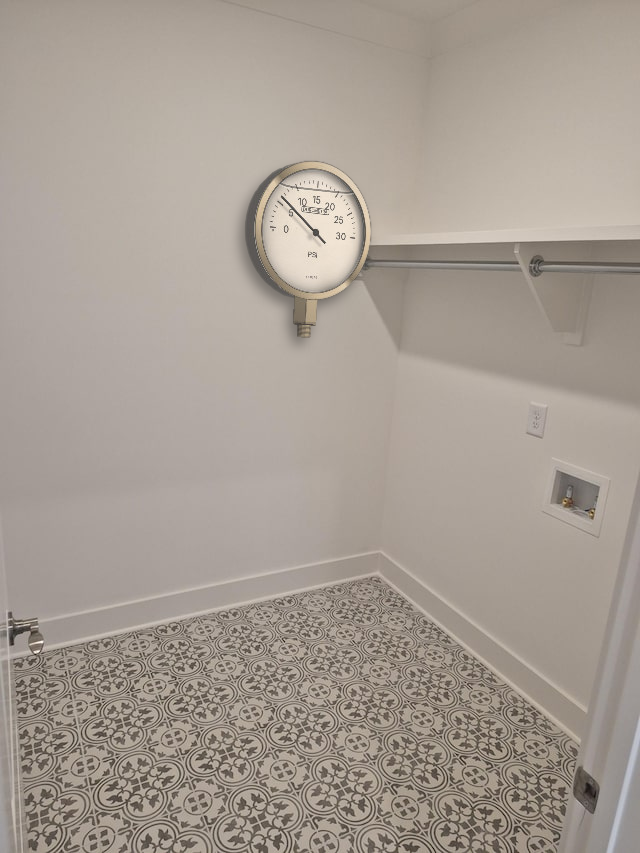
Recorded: 6 (psi)
